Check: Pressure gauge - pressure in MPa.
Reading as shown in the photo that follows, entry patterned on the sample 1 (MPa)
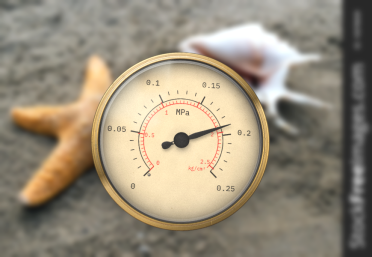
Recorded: 0.19 (MPa)
